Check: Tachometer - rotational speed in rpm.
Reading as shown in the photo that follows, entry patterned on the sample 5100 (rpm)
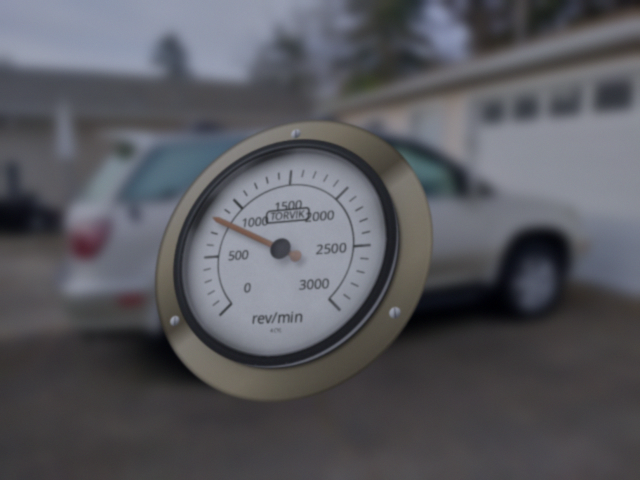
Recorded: 800 (rpm)
